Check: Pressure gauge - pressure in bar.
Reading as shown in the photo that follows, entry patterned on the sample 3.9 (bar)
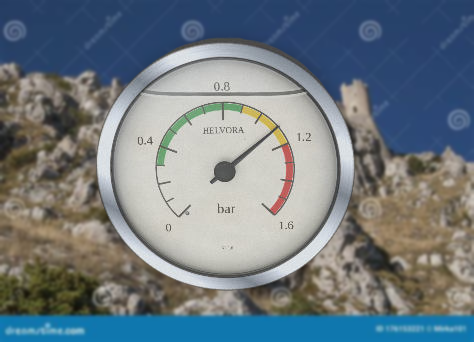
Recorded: 1.1 (bar)
